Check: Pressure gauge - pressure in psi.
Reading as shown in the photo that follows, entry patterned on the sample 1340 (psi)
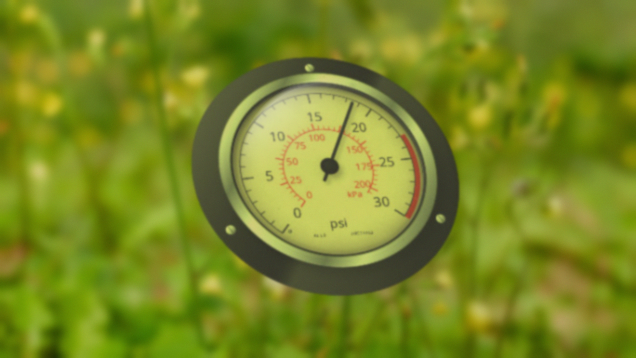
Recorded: 18.5 (psi)
